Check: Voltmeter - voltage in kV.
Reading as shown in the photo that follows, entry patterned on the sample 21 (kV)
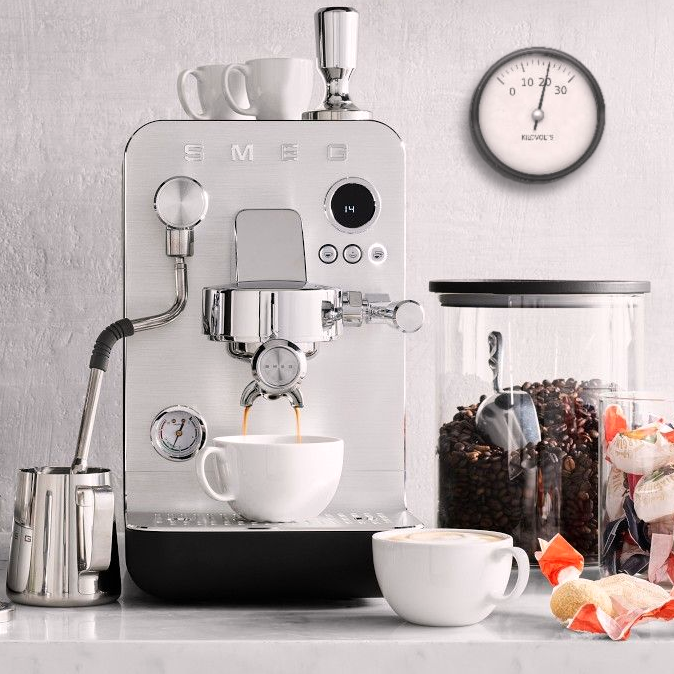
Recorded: 20 (kV)
